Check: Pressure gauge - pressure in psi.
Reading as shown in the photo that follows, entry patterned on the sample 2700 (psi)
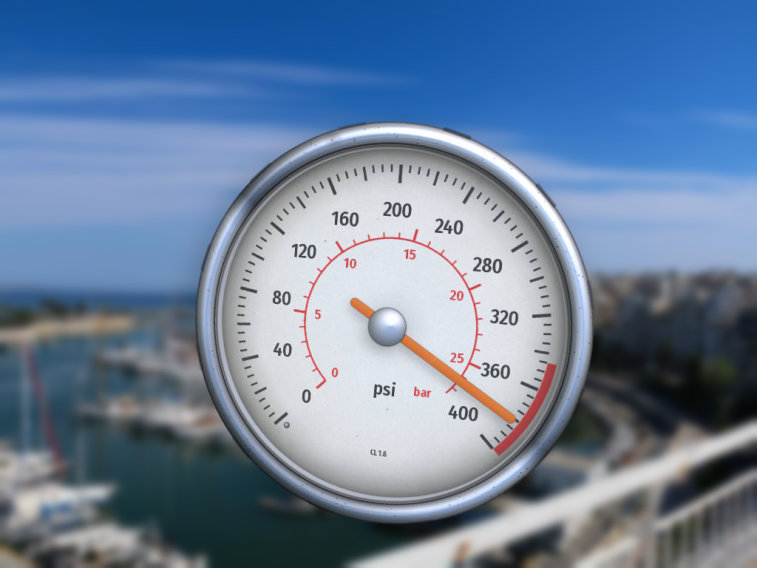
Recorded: 380 (psi)
